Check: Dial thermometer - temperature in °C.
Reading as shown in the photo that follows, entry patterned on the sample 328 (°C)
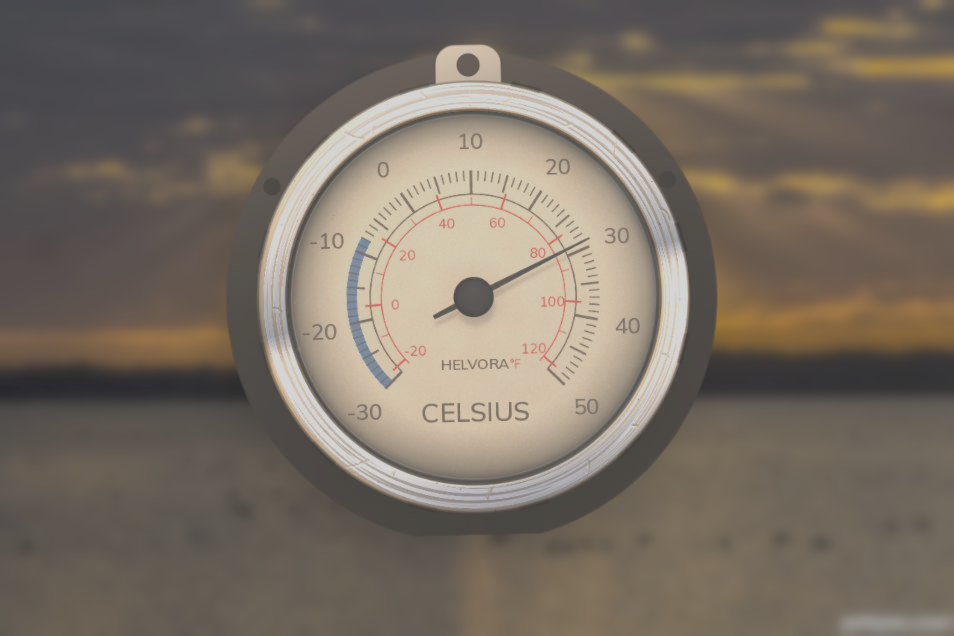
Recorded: 29 (°C)
